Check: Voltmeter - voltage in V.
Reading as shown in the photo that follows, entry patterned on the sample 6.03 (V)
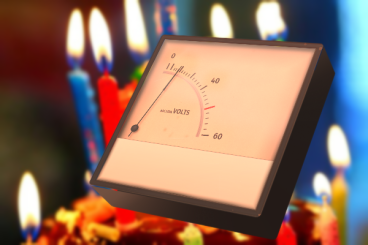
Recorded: 20 (V)
